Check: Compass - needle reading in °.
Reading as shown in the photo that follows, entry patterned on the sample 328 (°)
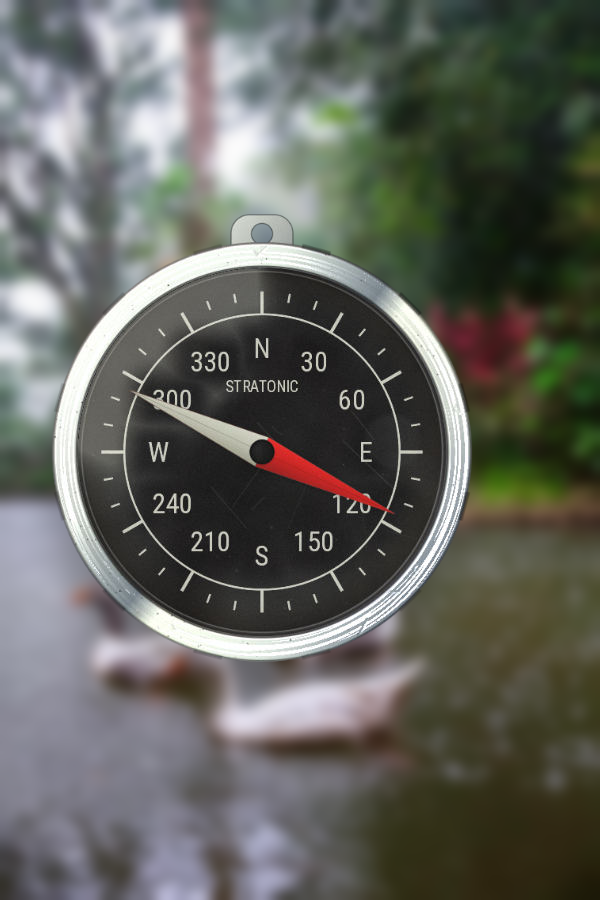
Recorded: 115 (°)
